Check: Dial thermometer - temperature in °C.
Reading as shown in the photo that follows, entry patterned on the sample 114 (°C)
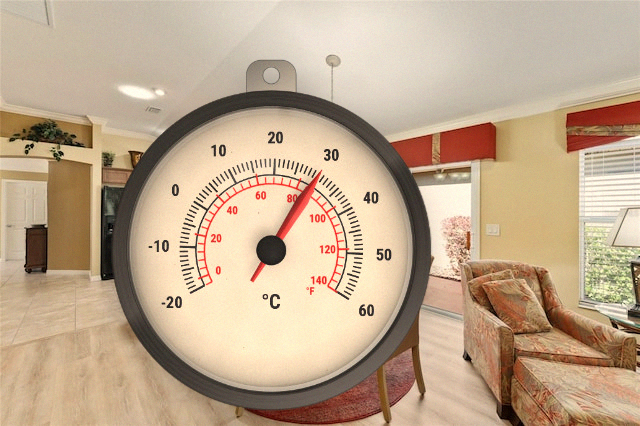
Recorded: 30 (°C)
